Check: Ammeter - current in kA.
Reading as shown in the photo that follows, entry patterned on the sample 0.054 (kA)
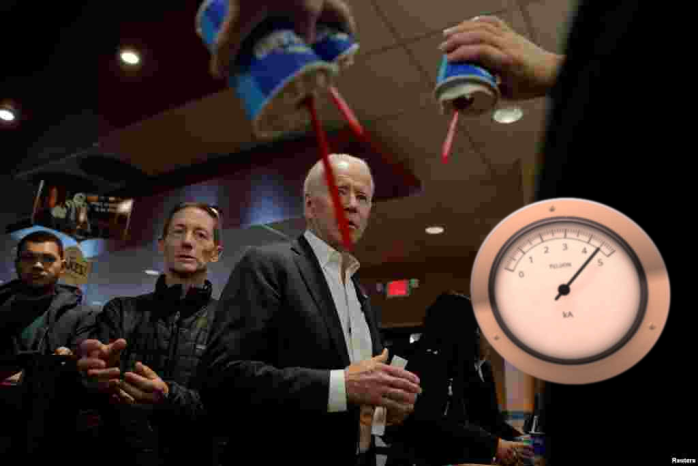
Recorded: 4.5 (kA)
